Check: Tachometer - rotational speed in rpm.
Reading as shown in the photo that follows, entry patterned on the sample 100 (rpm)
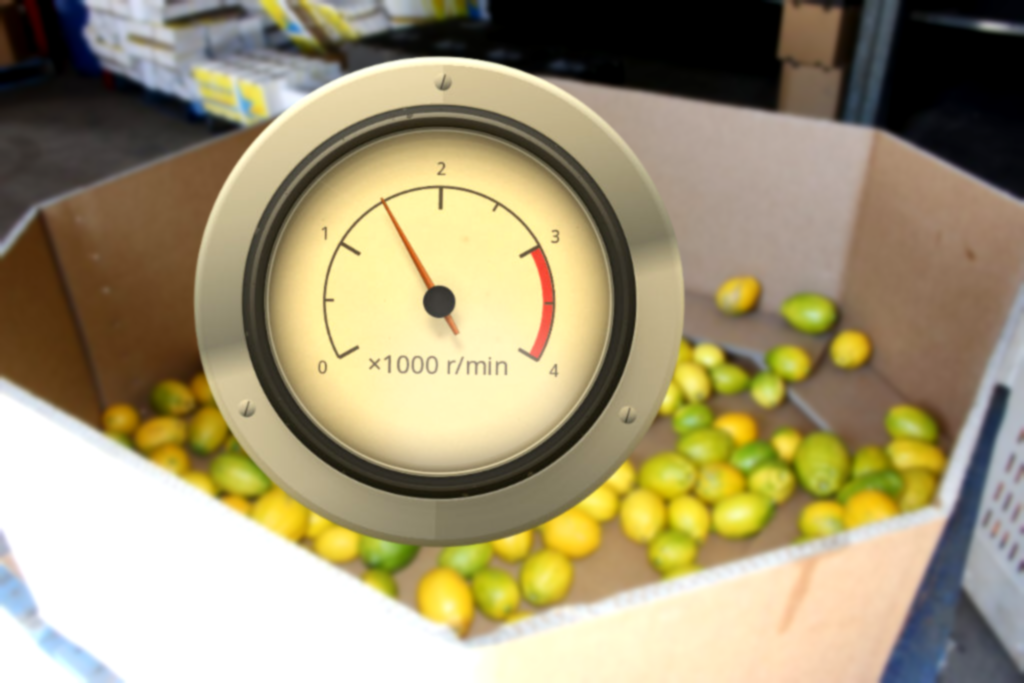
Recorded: 1500 (rpm)
